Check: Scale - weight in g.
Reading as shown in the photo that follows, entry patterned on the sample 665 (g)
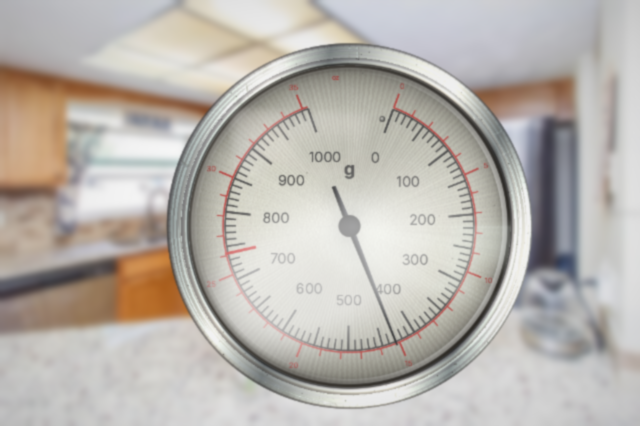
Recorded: 430 (g)
